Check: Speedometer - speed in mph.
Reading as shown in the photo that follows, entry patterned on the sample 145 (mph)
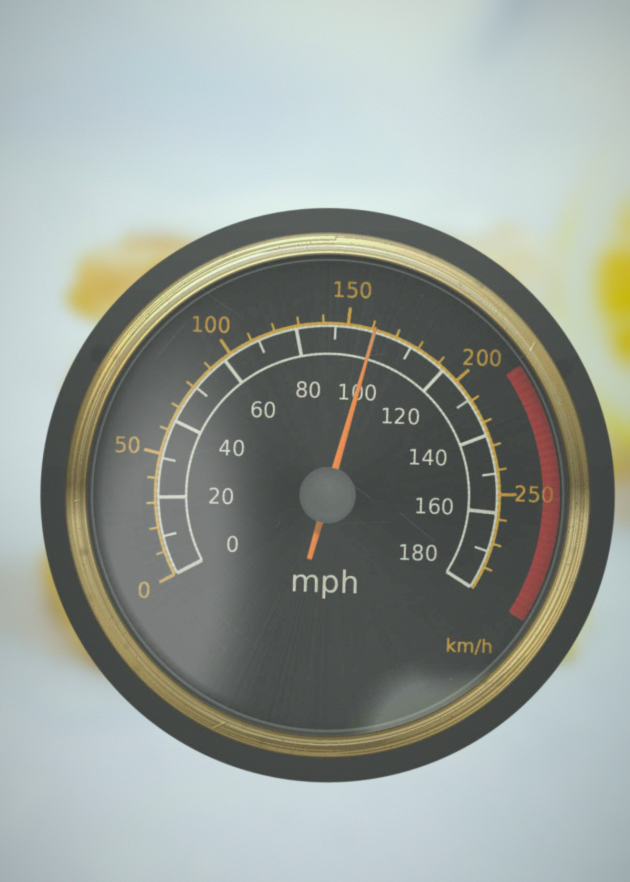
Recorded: 100 (mph)
